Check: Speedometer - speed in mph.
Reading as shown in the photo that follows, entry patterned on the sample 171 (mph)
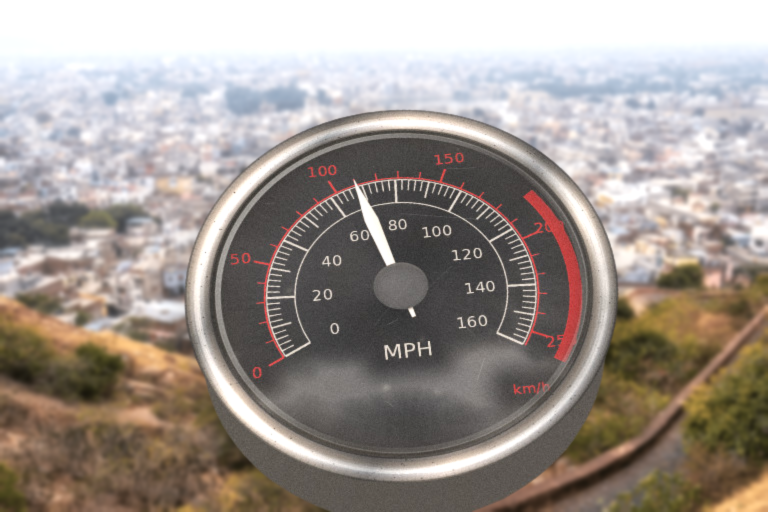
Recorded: 68 (mph)
